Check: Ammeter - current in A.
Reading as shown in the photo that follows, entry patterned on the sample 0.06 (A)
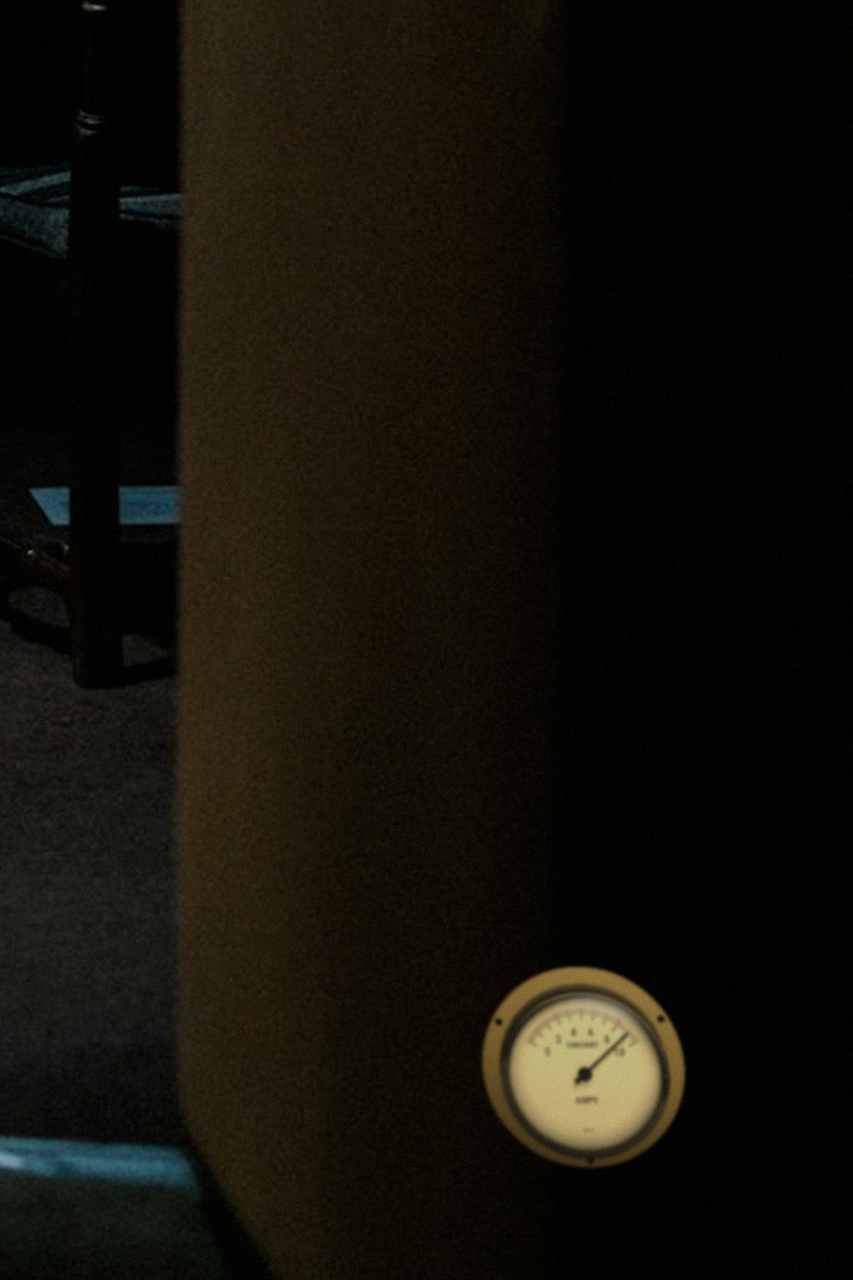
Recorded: 9 (A)
